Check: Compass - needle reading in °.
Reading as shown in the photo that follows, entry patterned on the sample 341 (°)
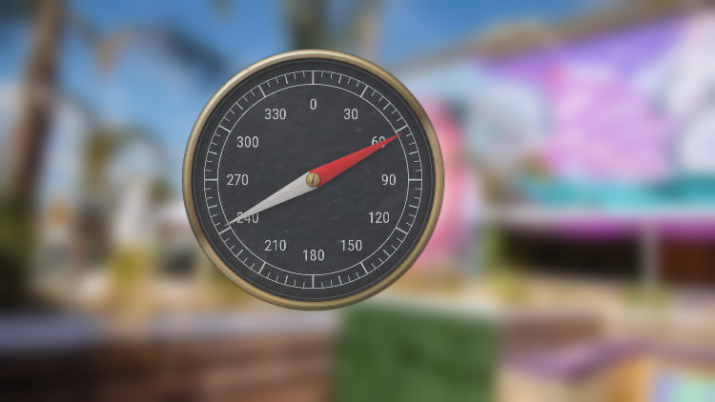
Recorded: 62.5 (°)
